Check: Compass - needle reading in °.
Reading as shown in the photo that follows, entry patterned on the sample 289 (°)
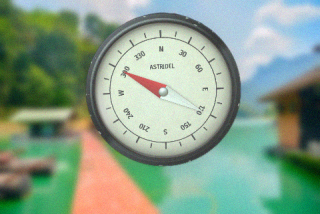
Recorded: 300 (°)
